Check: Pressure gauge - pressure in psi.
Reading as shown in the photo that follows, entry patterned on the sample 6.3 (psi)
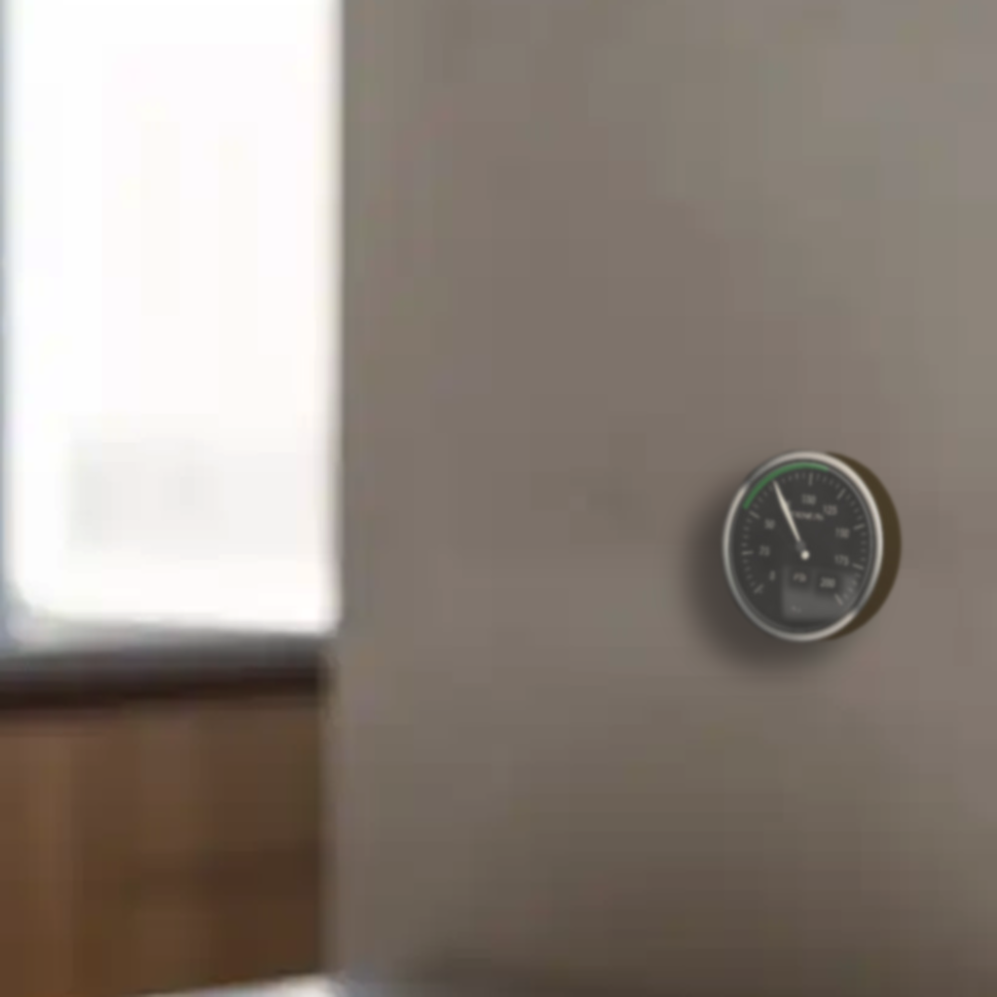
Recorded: 75 (psi)
